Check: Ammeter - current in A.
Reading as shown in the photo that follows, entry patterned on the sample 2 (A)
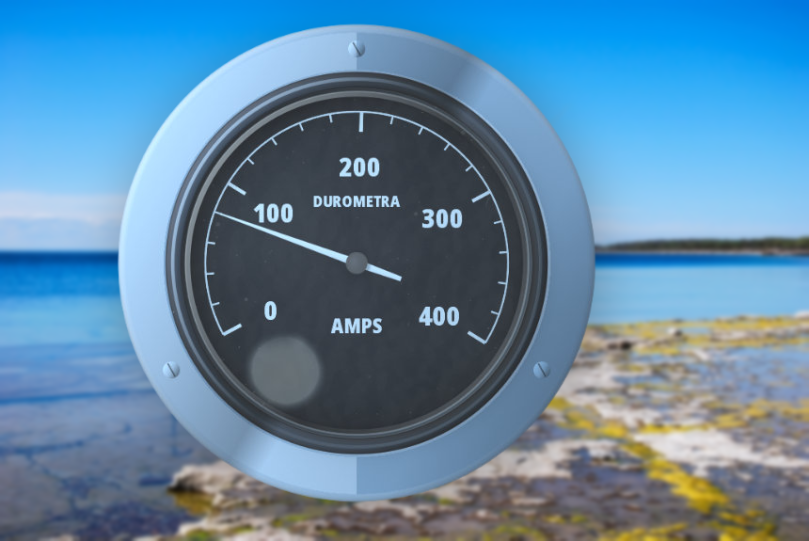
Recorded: 80 (A)
